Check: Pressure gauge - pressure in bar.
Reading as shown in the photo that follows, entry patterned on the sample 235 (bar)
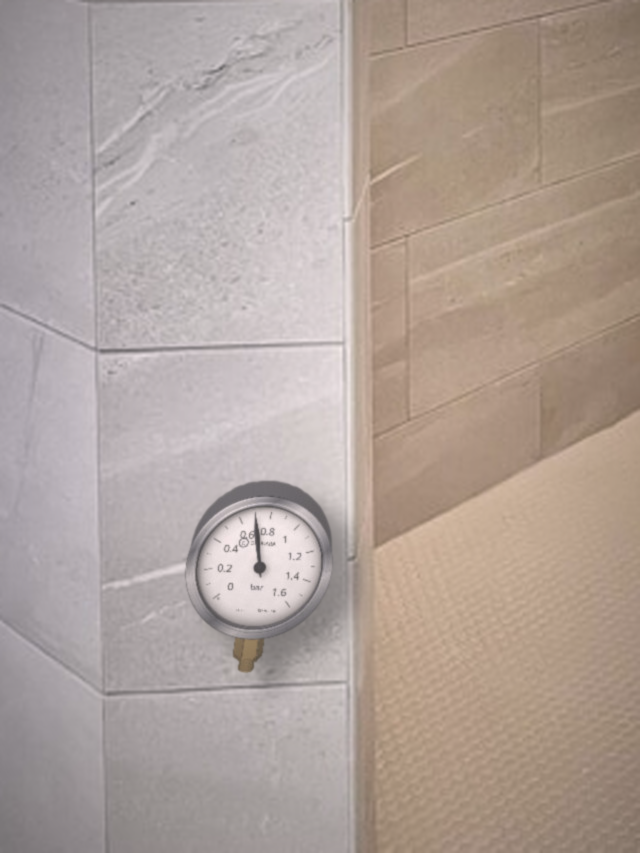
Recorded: 0.7 (bar)
